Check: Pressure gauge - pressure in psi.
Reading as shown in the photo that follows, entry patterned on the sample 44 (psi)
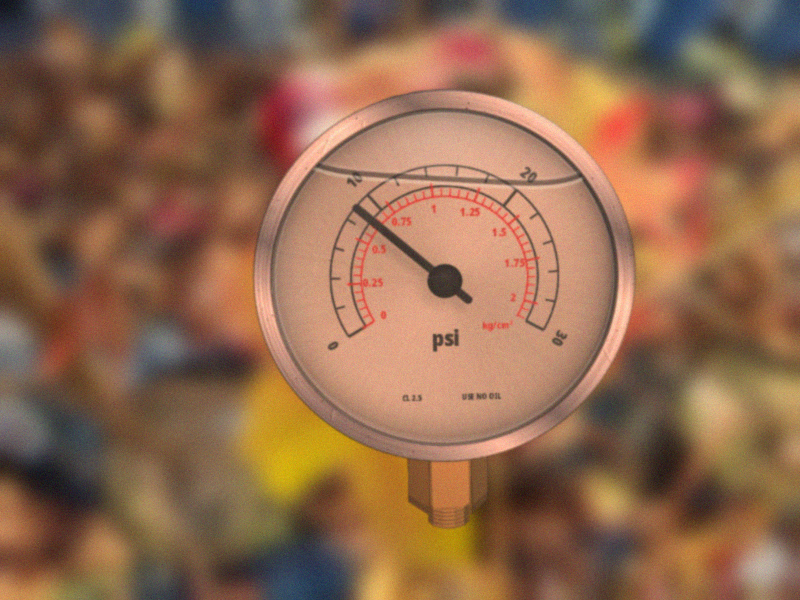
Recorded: 9 (psi)
